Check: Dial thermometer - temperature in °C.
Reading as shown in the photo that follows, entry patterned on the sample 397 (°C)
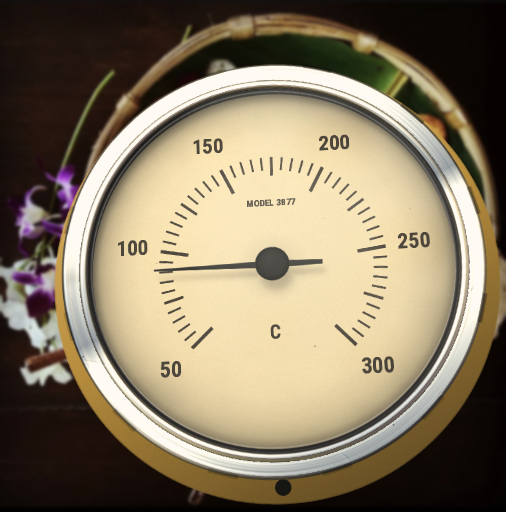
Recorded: 90 (°C)
